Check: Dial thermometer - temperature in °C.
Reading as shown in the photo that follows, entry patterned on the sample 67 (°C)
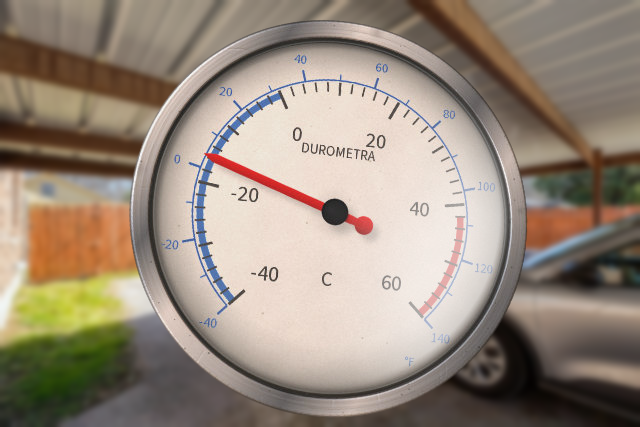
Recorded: -16 (°C)
